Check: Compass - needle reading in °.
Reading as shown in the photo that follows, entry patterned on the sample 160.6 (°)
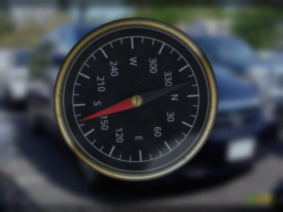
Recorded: 165 (°)
